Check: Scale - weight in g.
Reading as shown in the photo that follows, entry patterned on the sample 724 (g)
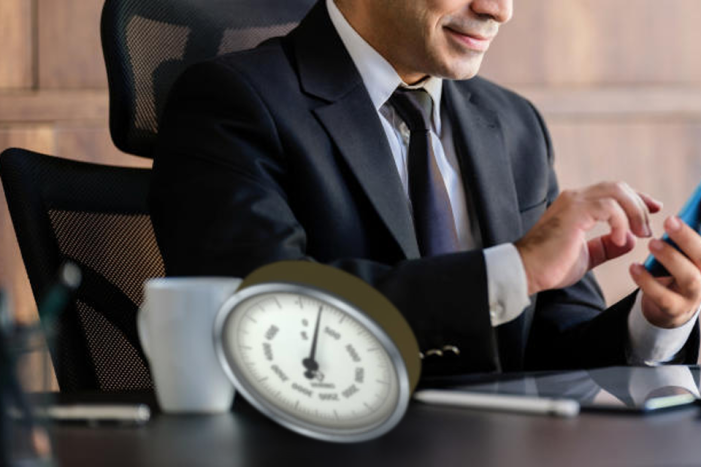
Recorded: 250 (g)
